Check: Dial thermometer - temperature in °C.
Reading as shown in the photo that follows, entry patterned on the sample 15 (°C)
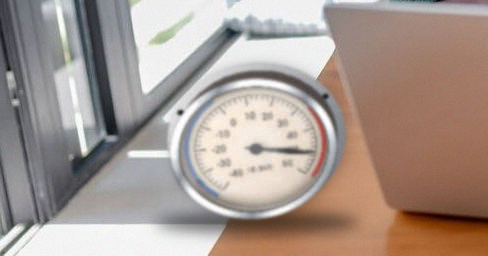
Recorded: 50 (°C)
